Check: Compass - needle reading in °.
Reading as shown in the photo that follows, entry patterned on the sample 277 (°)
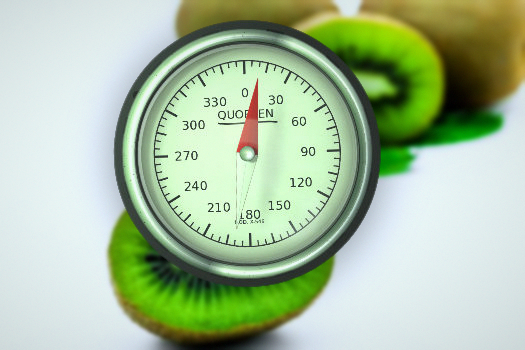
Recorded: 10 (°)
